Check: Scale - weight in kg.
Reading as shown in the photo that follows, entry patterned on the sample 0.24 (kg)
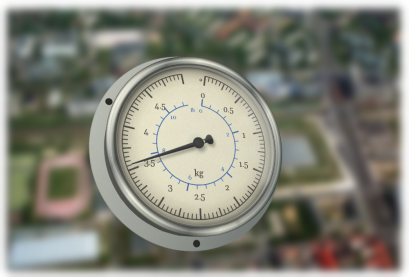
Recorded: 3.55 (kg)
